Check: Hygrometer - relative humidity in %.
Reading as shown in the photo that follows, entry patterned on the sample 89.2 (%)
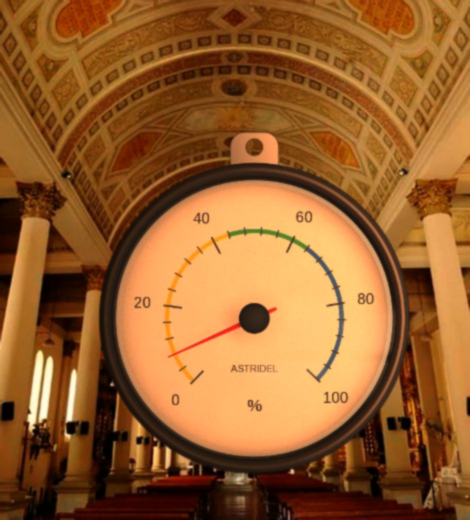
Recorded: 8 (%)
